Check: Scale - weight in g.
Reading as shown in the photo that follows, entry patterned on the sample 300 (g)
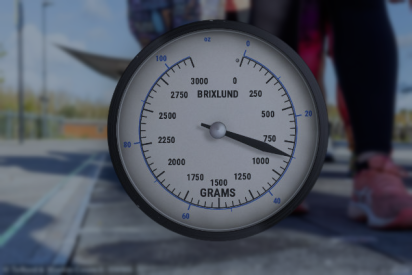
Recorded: 850 (g)
